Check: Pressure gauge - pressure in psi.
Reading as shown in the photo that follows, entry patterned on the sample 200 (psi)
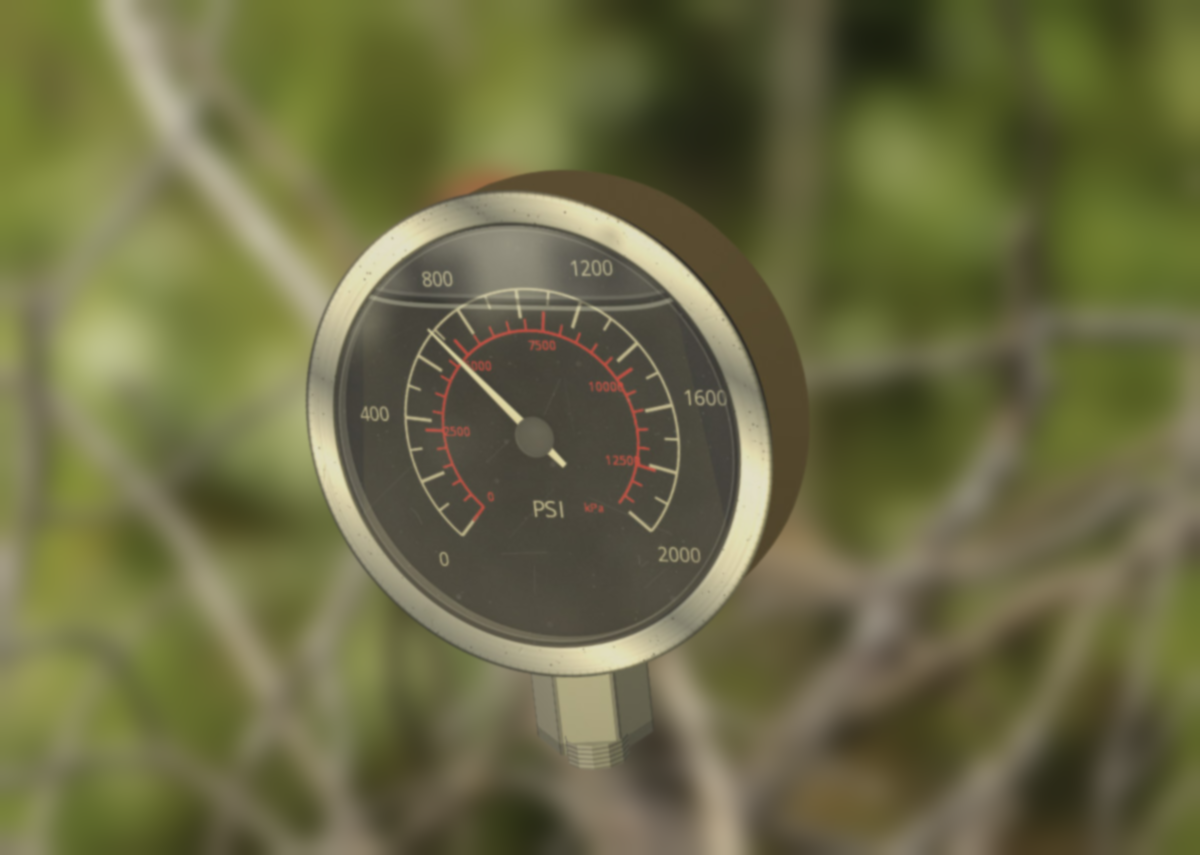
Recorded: 700 (psi)
